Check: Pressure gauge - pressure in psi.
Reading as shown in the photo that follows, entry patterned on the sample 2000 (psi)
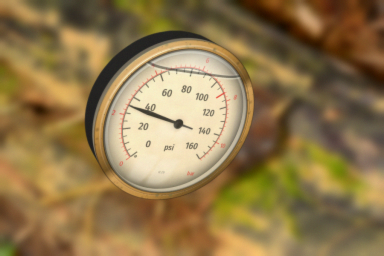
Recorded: 35 (psi)
